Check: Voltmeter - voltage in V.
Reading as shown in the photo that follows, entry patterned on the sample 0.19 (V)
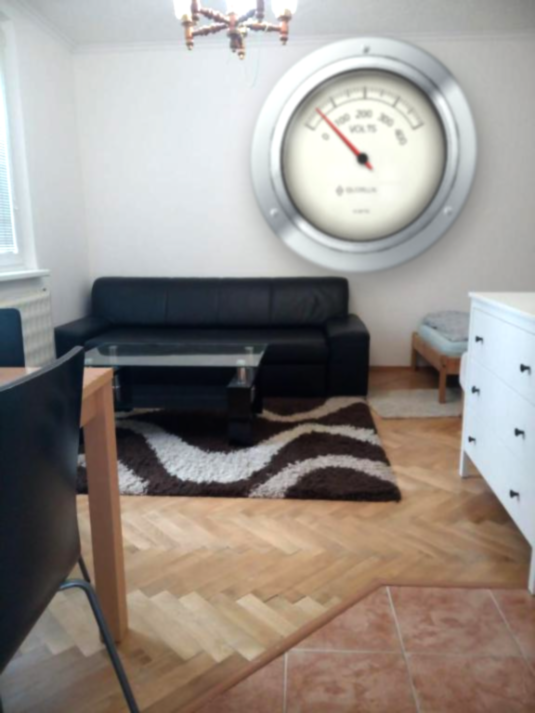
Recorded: 50 (V)
